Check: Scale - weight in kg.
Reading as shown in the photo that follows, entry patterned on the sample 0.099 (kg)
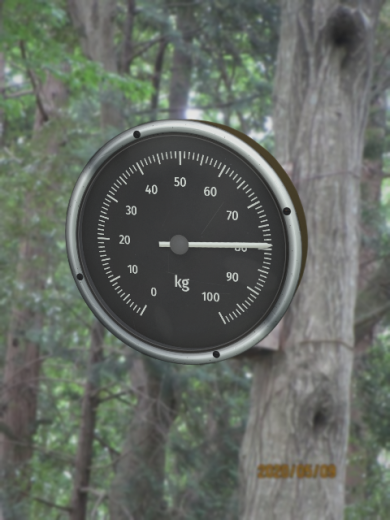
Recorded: 79 (kg)
